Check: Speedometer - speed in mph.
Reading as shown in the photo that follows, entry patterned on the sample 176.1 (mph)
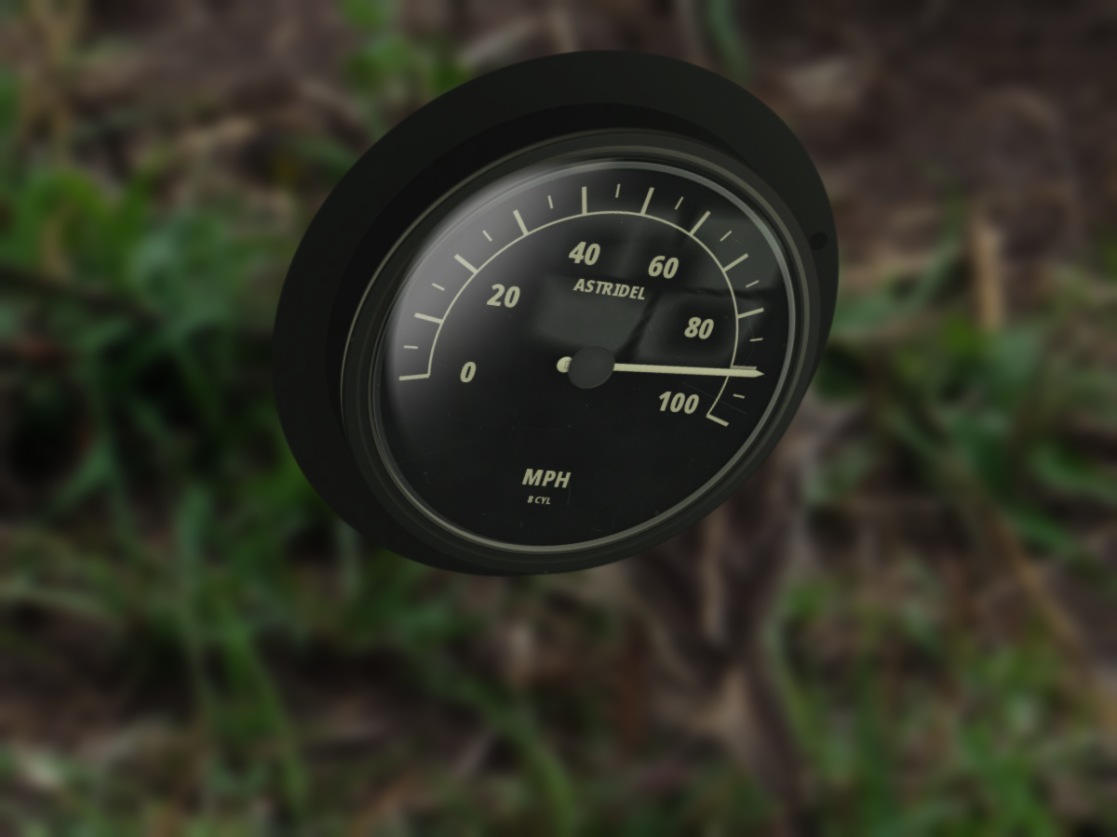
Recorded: 90 (mph)
